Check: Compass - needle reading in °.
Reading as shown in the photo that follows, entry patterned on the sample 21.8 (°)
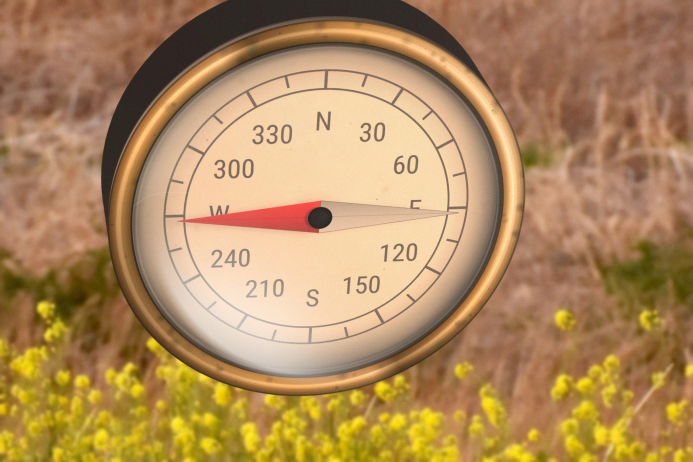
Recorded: 270 (°)
